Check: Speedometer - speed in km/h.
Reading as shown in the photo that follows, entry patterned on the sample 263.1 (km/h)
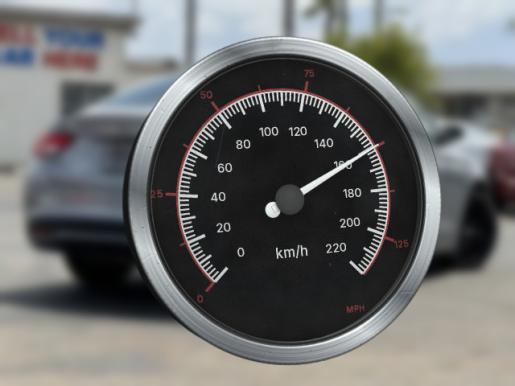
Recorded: 160 (km/h)
